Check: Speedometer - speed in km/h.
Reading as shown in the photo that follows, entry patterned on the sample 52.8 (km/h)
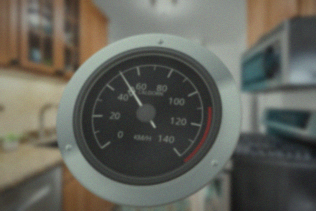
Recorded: 50 (km/h)
